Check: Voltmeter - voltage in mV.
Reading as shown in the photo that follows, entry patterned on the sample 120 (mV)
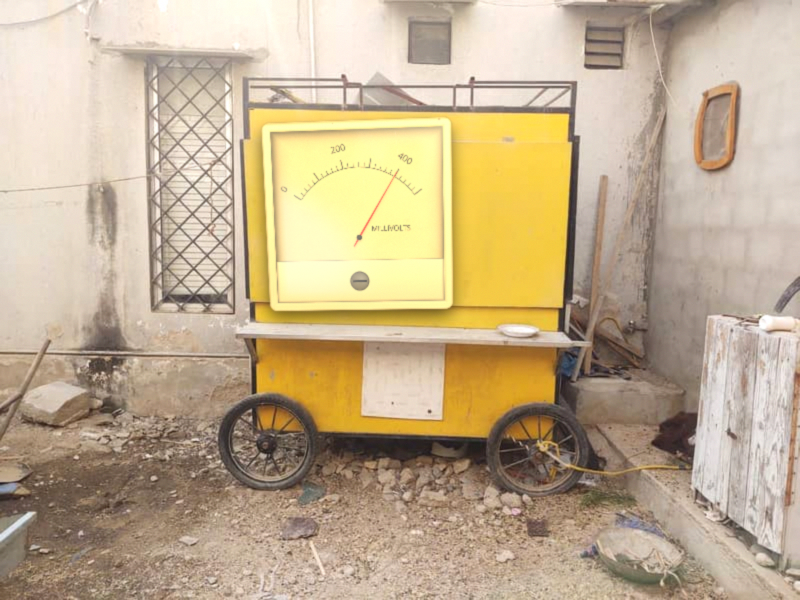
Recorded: 400 (mV)
